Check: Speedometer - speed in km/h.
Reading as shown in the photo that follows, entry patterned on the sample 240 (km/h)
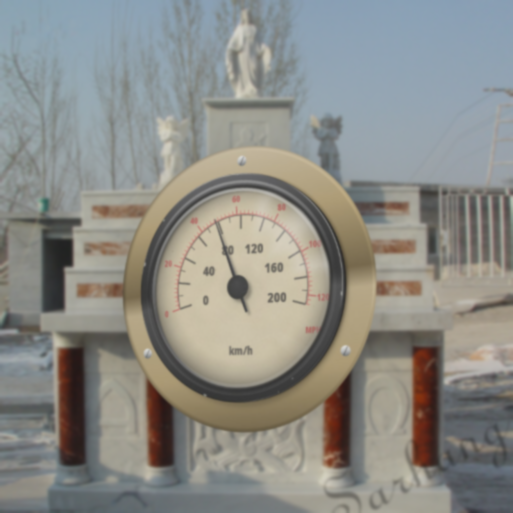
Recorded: 80 (km/h)
